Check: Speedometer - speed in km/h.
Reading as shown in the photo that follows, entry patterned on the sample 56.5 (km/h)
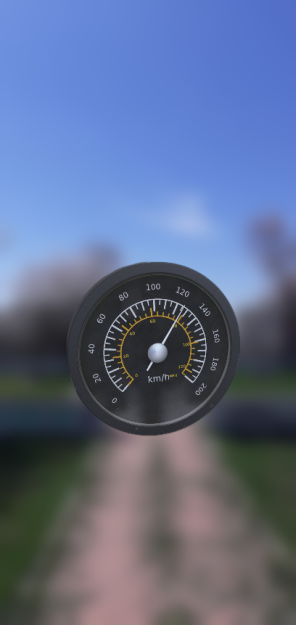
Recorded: 125 (km/h)
